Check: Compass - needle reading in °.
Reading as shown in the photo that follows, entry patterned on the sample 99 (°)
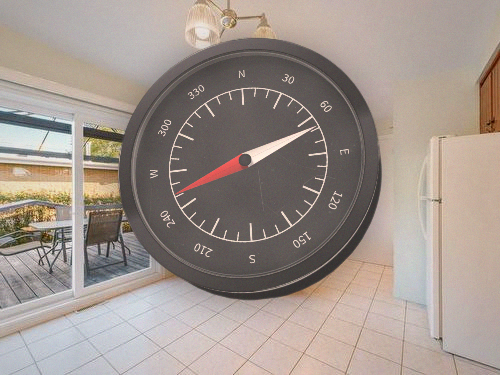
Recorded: 250 (°)
